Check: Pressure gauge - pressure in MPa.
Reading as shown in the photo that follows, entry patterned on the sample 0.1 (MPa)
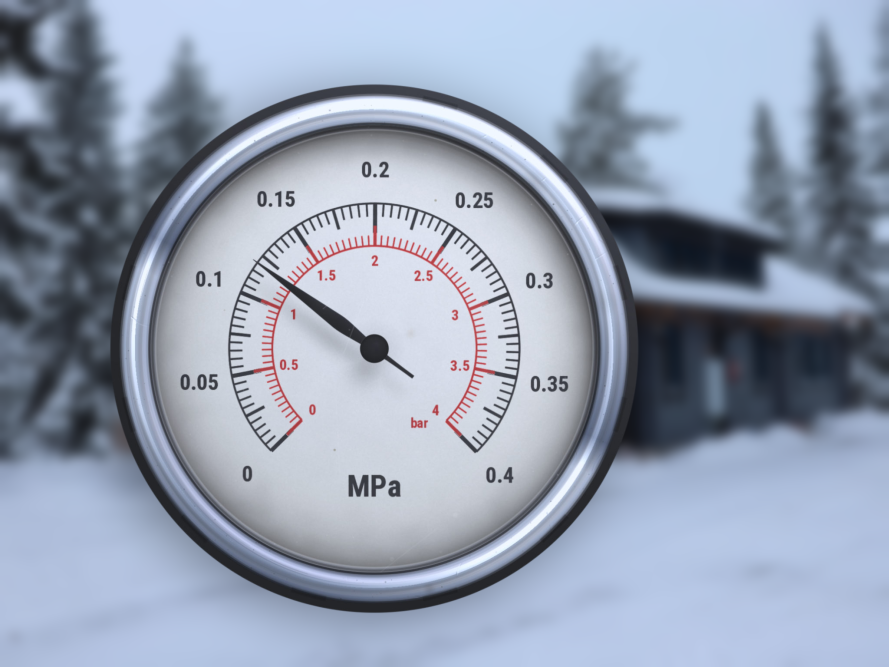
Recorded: 0.12 (MPa)
